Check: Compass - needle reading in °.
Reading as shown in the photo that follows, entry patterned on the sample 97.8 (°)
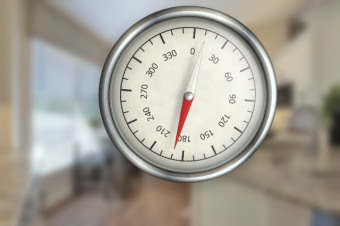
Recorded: 190 (°)
